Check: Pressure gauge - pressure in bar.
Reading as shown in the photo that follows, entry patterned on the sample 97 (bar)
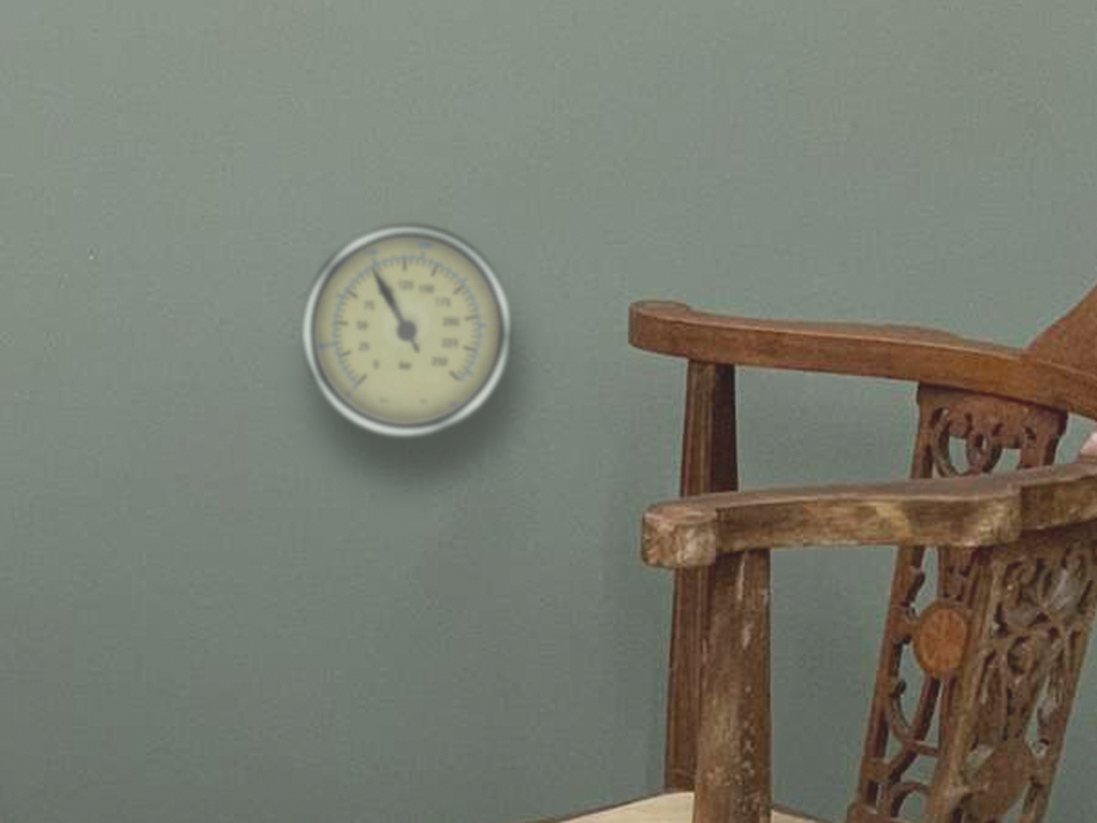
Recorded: 100 (bar)
